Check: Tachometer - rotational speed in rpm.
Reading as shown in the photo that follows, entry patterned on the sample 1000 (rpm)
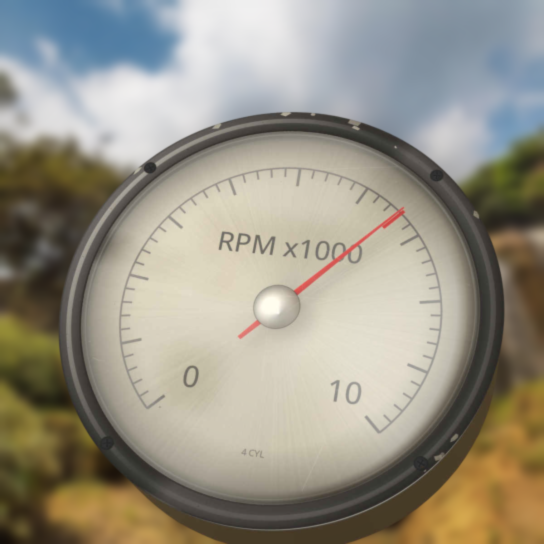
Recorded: 6600 (rpm)
